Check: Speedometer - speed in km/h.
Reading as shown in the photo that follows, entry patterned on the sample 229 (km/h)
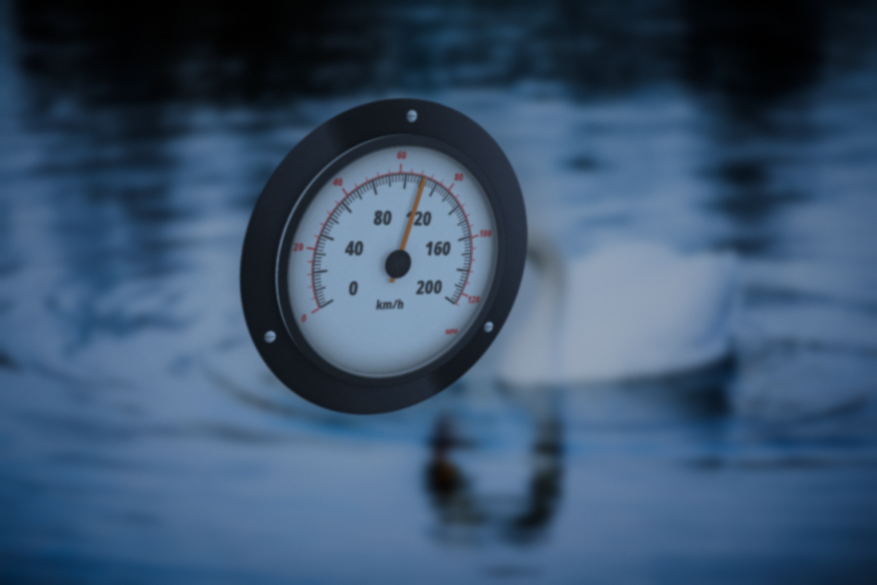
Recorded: 110 (km/h)
